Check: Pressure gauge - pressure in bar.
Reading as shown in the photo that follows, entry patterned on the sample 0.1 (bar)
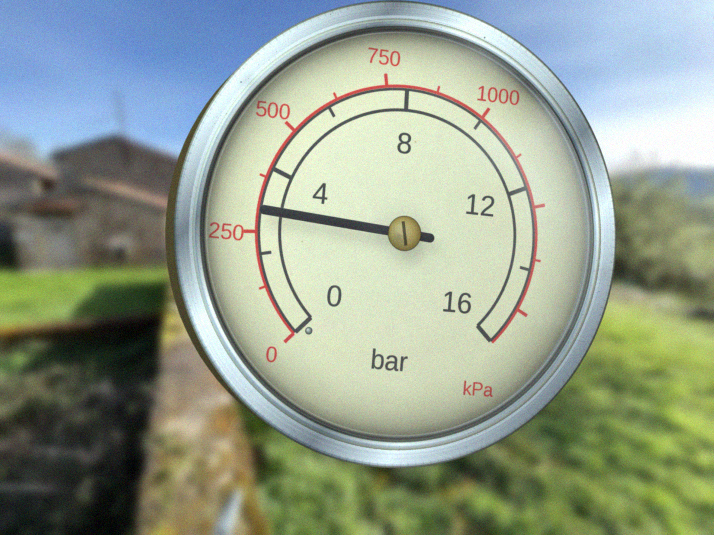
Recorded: 3 (bar)
